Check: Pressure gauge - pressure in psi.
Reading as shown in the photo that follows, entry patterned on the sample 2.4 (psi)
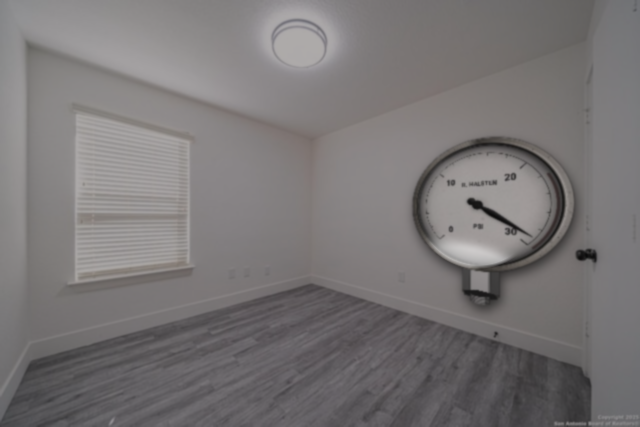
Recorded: 29 (psi)
